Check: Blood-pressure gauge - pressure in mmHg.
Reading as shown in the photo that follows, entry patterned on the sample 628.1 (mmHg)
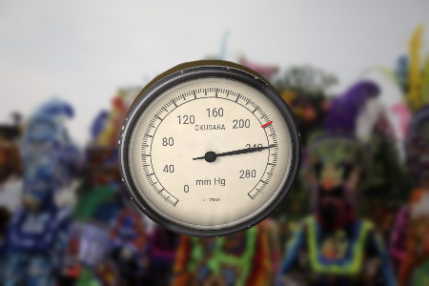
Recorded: 240 (mmHg)
